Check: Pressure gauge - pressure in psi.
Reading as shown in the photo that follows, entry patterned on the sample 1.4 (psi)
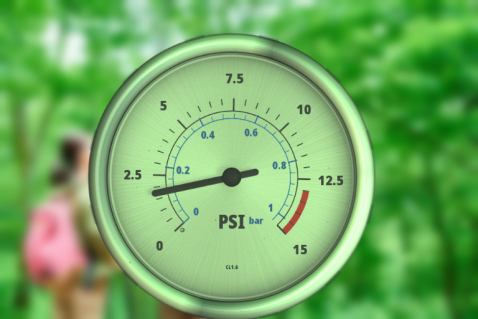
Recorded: 1.75 (psi)
